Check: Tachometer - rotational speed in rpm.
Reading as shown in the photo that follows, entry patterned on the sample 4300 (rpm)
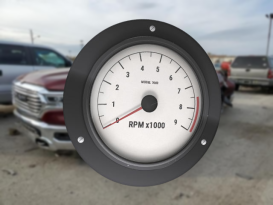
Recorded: 0 (rpm)
